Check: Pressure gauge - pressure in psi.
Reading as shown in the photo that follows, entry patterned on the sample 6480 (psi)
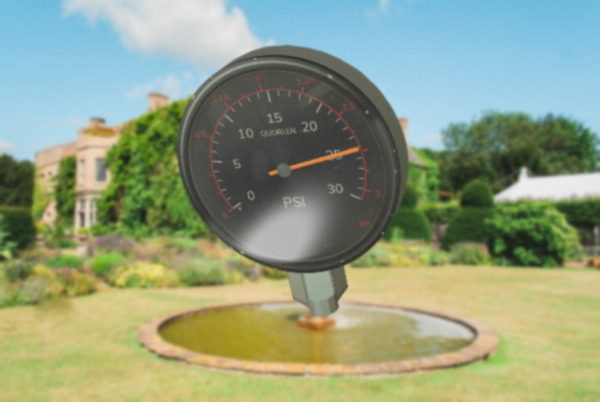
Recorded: 25 (psi)
